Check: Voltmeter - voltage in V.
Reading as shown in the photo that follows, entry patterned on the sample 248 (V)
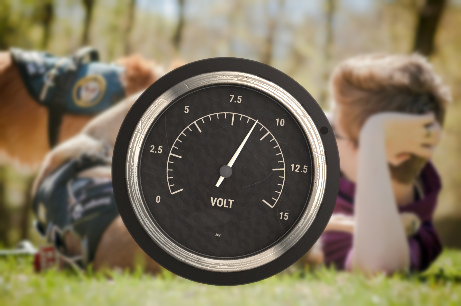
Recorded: 9 (V)
